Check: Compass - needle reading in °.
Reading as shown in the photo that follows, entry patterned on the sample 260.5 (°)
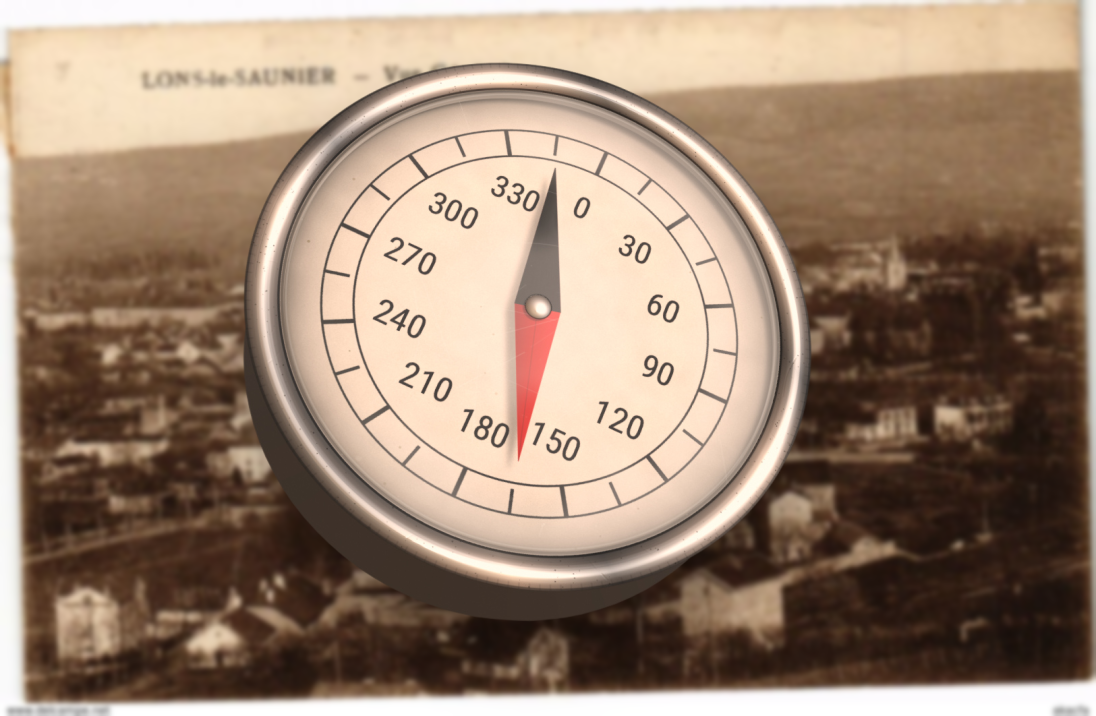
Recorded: 165 (°)
